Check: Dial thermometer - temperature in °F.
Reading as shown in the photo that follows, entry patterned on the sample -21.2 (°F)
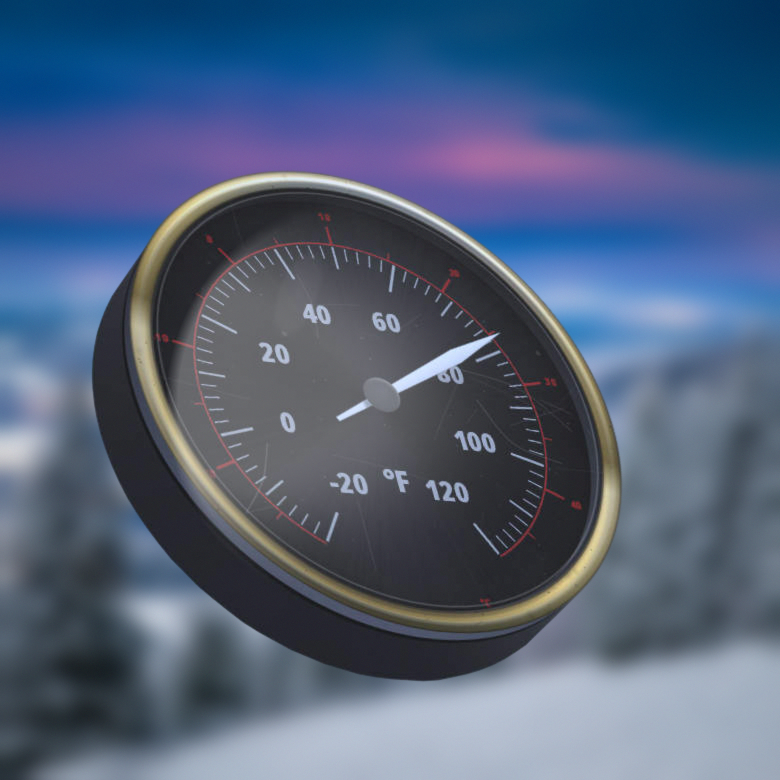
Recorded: 78 (°F)
